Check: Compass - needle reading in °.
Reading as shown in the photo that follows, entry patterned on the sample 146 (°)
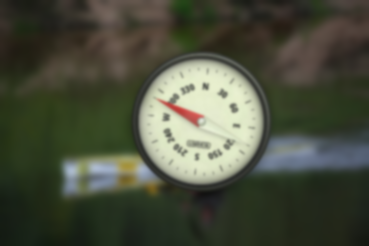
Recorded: 290 (°)
